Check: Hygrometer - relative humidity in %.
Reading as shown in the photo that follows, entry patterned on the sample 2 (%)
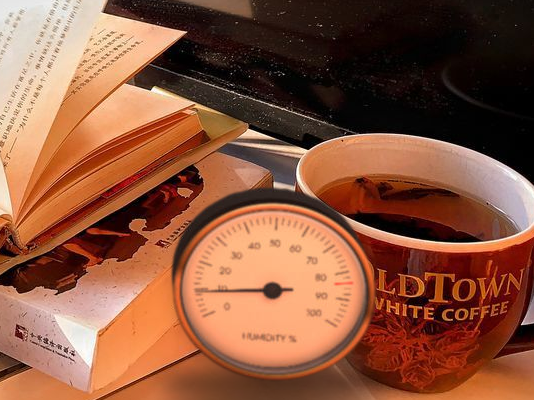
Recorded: 10 (%)
